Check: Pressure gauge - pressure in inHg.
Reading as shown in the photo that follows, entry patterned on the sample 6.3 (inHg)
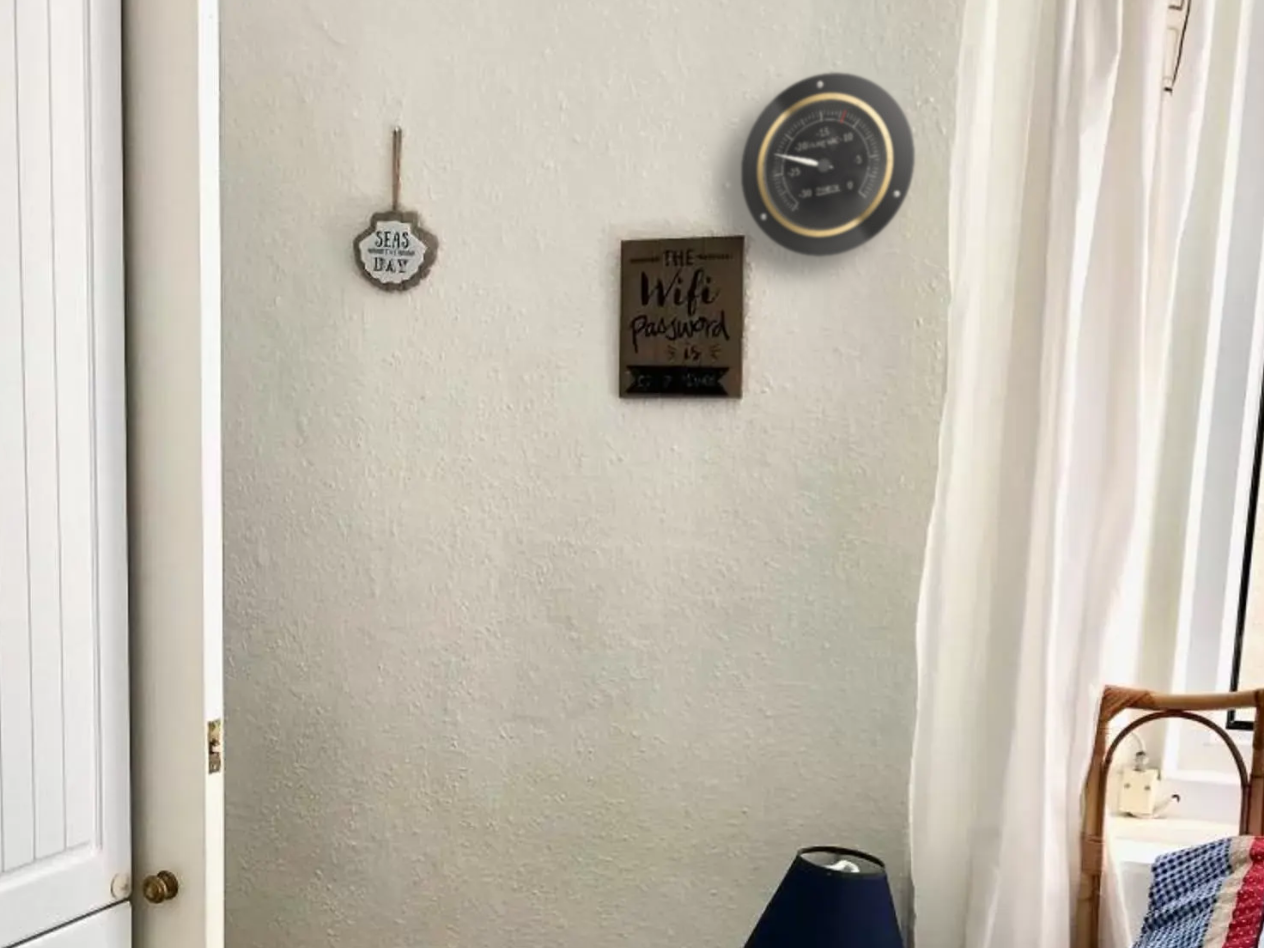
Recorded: -22.5 (inHg)
